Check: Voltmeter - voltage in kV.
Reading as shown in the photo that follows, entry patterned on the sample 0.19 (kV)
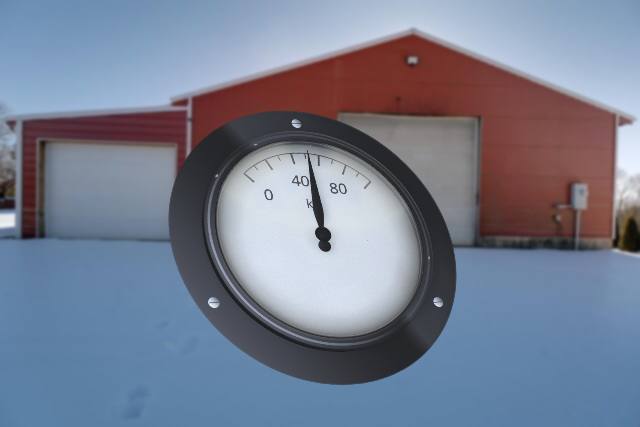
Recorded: 50 (kV)
